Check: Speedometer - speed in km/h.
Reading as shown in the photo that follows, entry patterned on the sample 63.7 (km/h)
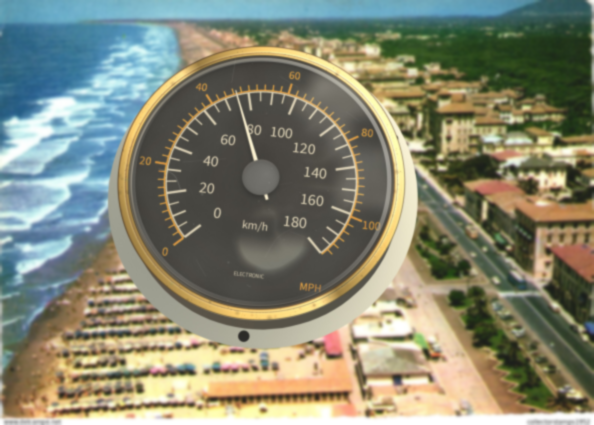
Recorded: 75 (km/h)
